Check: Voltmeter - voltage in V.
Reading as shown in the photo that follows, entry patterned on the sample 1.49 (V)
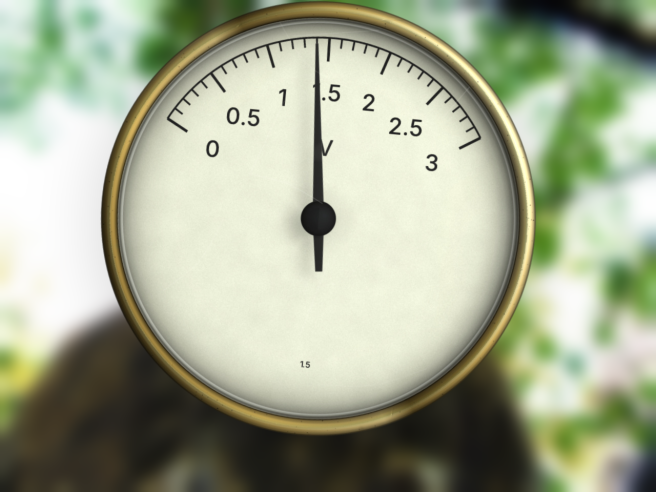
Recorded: 1.4 (V)
